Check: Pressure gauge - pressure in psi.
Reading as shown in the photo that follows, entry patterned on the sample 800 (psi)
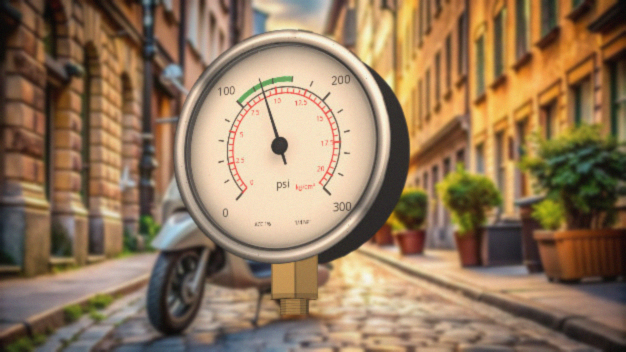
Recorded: 130 (psi)
